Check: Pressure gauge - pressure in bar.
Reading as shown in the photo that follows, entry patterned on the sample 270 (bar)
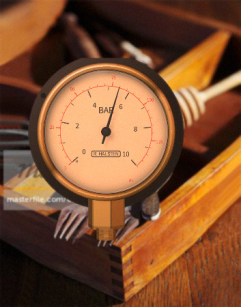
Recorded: 5.5 (bar)
